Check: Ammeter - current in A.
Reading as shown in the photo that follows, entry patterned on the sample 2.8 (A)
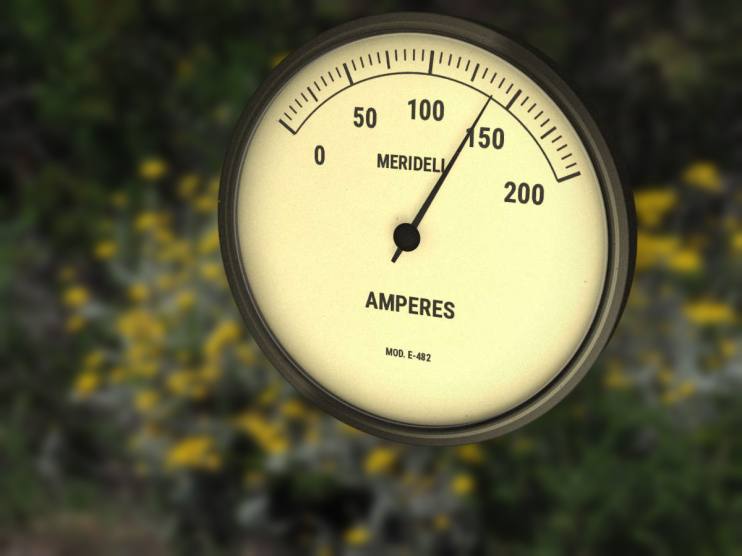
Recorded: 140 (A)
